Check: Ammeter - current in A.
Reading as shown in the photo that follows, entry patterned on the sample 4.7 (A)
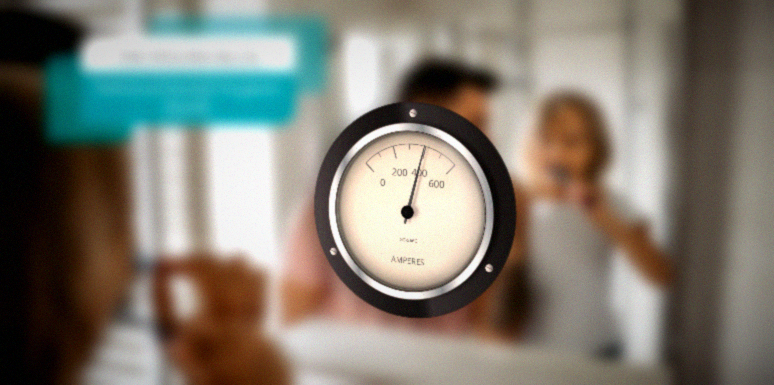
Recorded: 400 (A)
